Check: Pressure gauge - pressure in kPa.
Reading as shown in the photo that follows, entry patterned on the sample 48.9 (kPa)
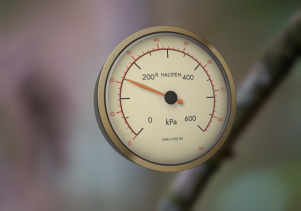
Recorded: 150 (kPa)
